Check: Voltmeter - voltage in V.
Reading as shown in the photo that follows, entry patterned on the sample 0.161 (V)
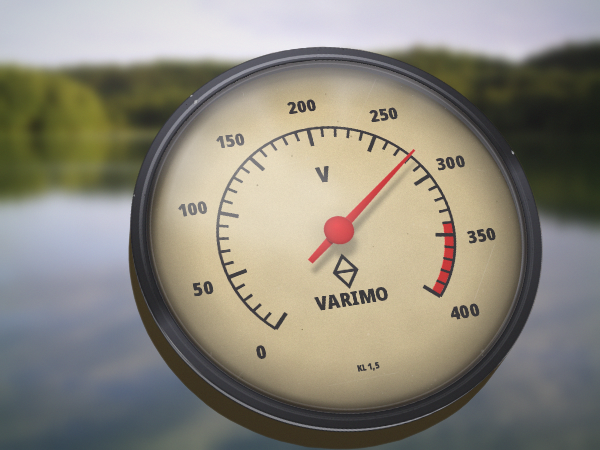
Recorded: 280 (V)
